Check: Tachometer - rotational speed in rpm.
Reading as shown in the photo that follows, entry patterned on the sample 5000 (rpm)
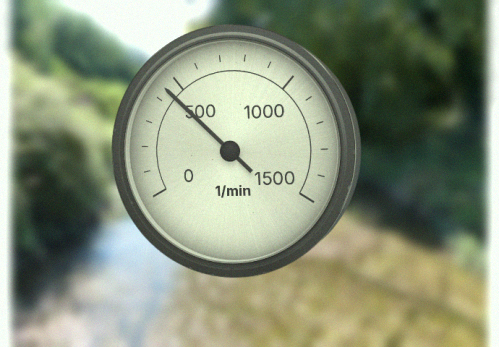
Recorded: 450 (rpm)
